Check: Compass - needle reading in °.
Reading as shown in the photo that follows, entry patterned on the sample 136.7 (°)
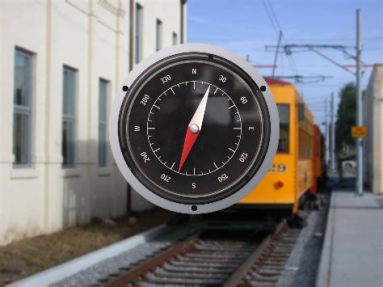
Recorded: 200 (°)
